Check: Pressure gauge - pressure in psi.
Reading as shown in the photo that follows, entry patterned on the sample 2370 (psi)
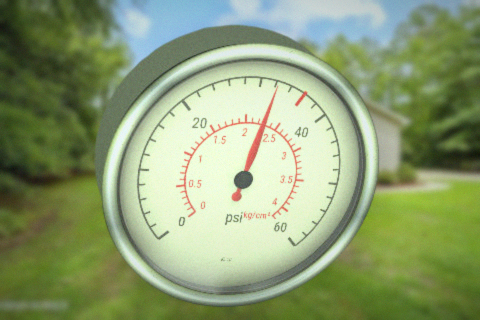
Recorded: 32 (psi)
